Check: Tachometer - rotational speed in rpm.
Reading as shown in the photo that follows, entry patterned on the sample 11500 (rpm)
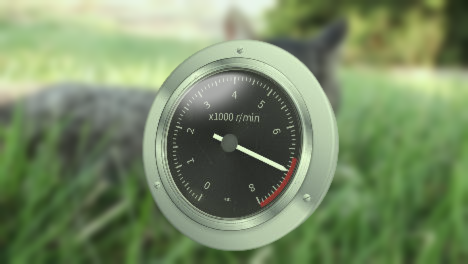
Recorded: 7000 (rpm)
